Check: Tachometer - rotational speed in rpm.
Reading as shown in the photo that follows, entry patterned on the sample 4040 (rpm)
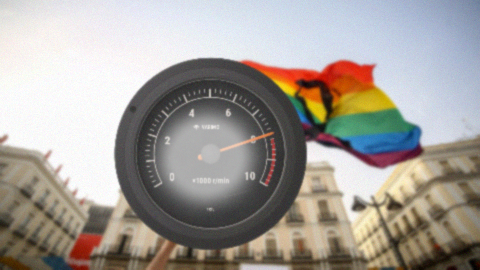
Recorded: 8000 (rpm)
